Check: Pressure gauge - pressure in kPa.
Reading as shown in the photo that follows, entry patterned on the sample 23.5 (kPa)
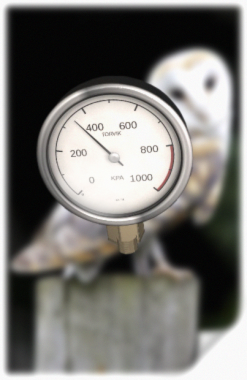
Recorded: 350 (kPa)
